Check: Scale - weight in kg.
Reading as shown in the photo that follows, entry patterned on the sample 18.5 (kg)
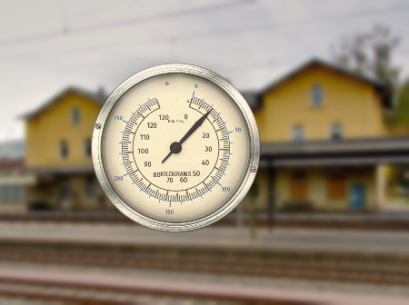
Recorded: 10 (kg)
